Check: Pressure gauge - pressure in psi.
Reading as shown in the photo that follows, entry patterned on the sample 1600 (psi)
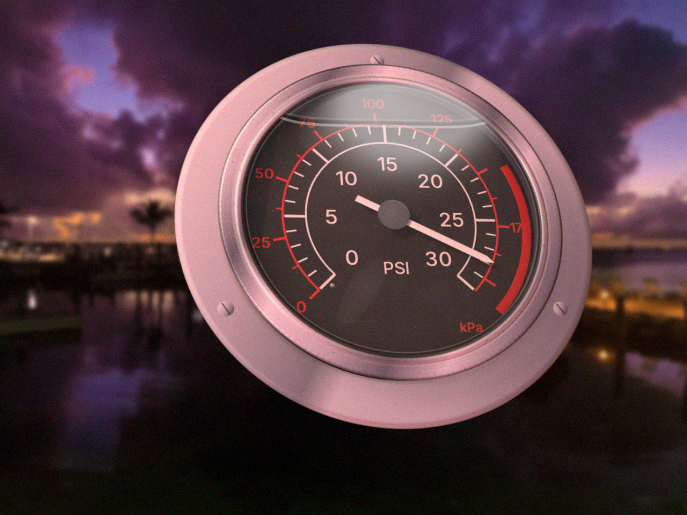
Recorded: 28 (psi)
